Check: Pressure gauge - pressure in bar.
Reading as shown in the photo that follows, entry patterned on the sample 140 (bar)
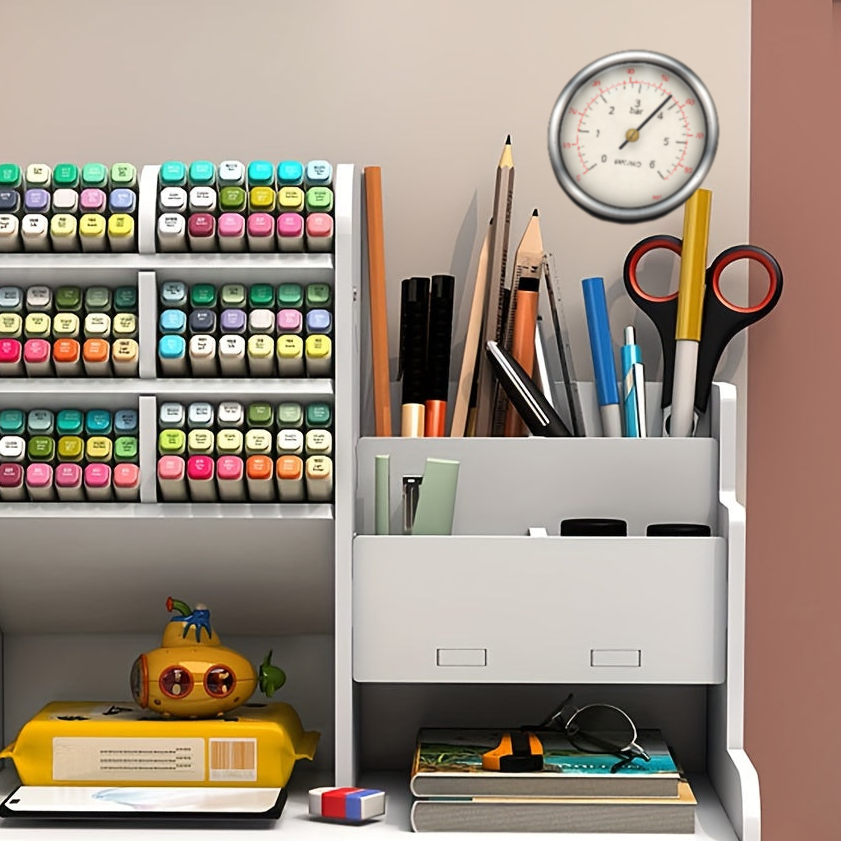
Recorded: 3.8 (bar)
